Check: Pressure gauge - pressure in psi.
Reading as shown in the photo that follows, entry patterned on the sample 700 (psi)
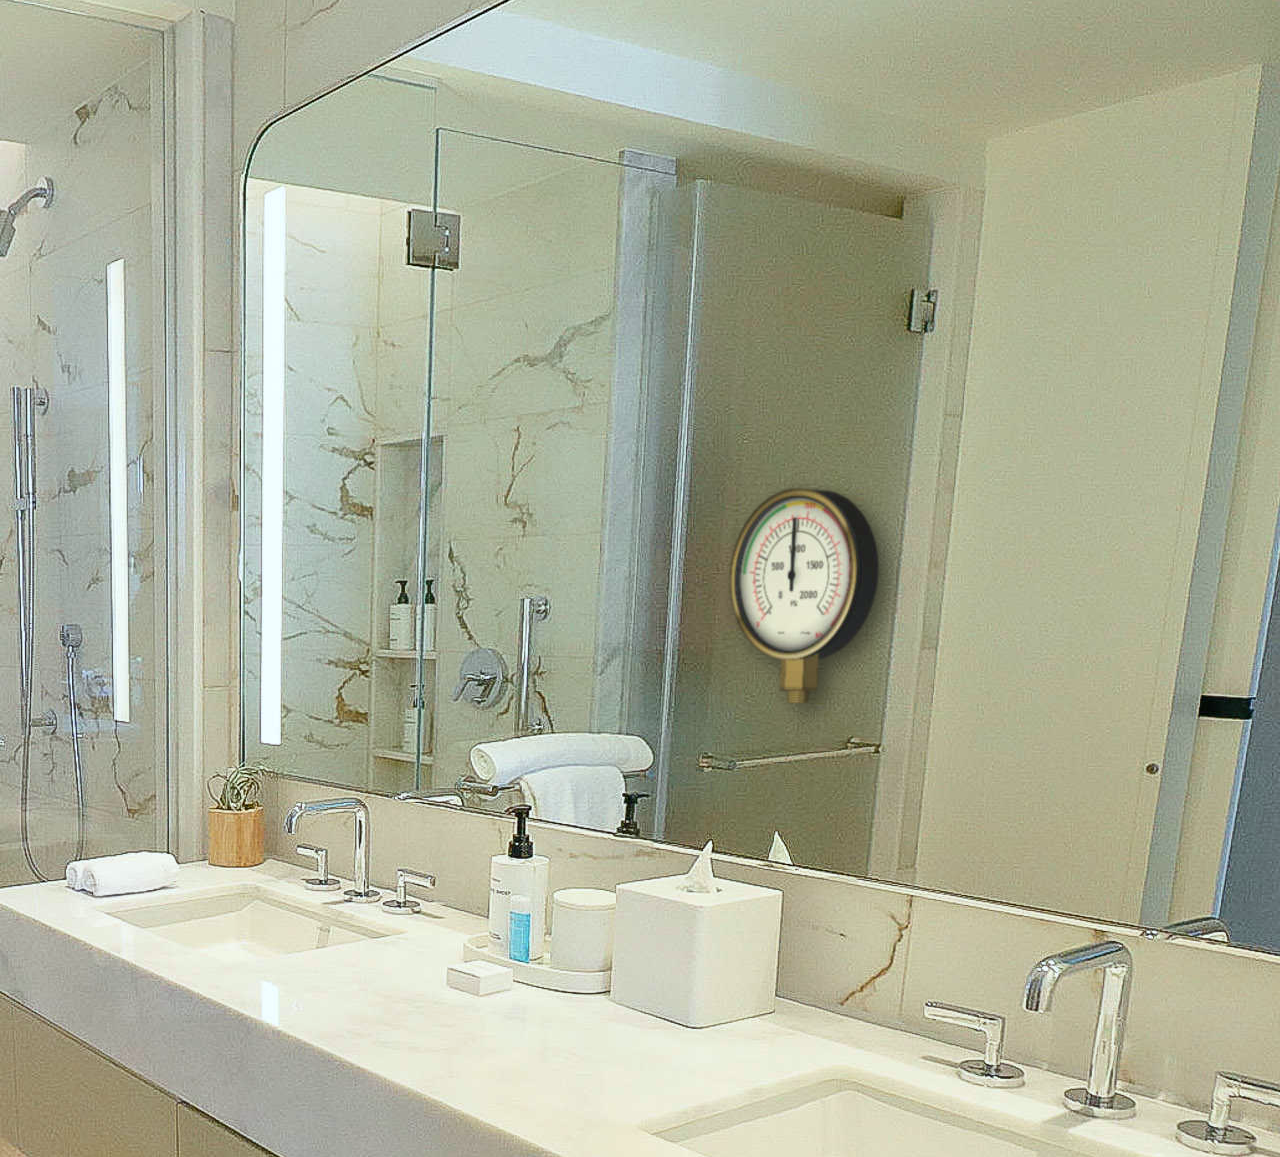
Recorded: 1000 (psi)
